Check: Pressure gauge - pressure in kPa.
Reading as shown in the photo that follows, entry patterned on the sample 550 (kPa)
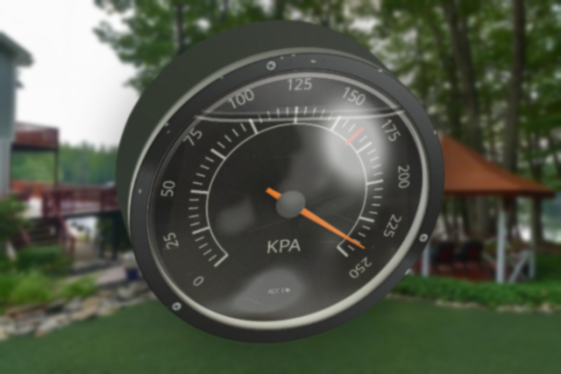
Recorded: 240 (kPa)
